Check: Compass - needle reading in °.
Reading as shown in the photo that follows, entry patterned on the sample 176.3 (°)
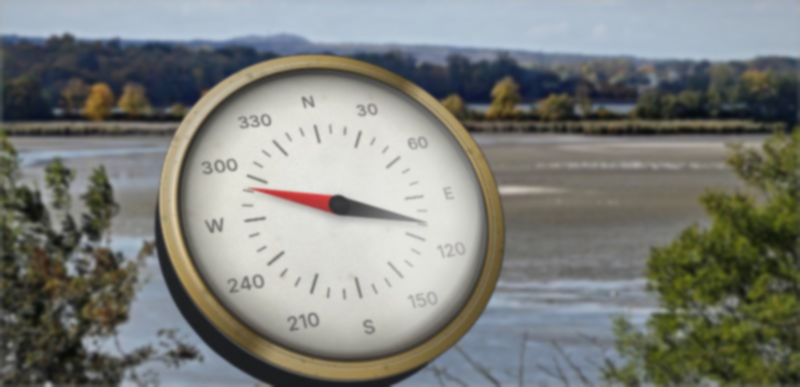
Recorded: 290 (°)
